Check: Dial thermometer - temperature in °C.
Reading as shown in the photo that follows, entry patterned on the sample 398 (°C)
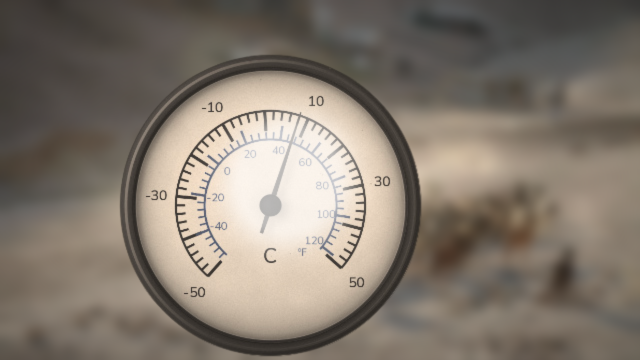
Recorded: 8 (°C)
